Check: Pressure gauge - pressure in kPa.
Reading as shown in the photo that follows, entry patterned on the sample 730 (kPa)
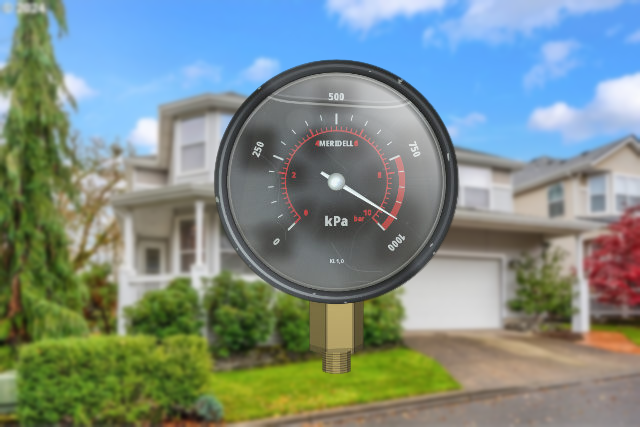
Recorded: 950 (kPa)
